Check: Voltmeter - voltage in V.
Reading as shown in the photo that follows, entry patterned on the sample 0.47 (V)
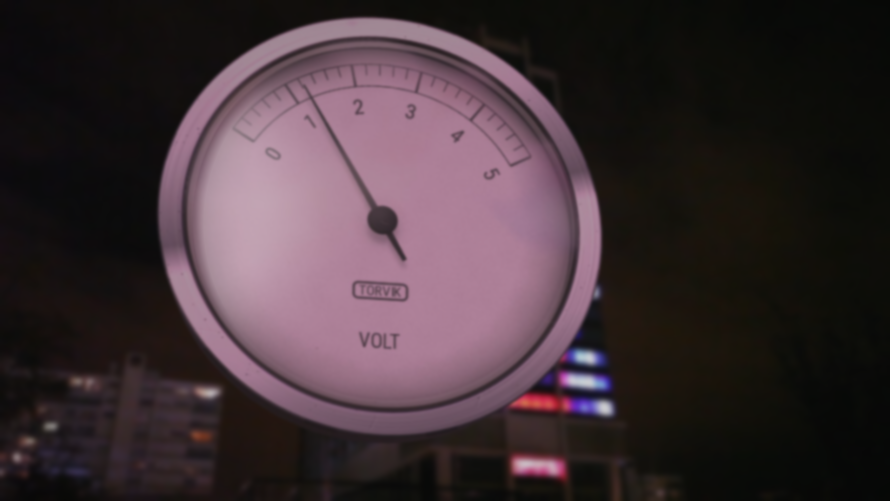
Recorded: 1.2 (V)
